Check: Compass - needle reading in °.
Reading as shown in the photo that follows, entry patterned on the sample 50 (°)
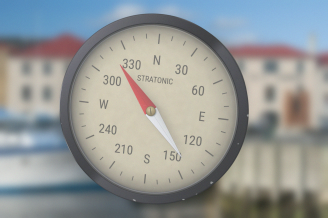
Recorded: 320 (°)
